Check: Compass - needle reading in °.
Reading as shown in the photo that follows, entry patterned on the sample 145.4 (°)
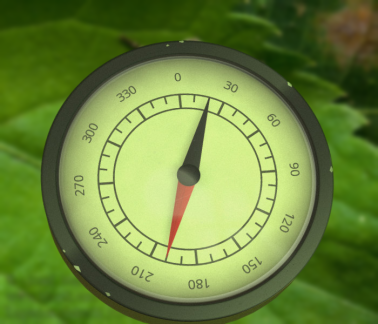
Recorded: 200 (°)
